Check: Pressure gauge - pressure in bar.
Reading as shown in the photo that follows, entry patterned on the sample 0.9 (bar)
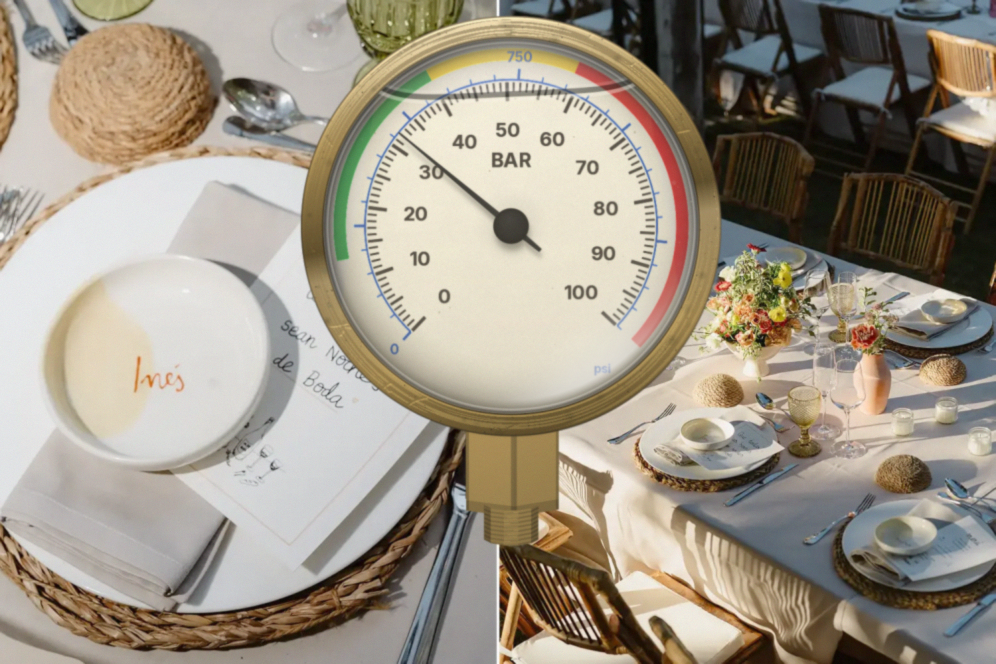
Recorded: 32 (bar)
